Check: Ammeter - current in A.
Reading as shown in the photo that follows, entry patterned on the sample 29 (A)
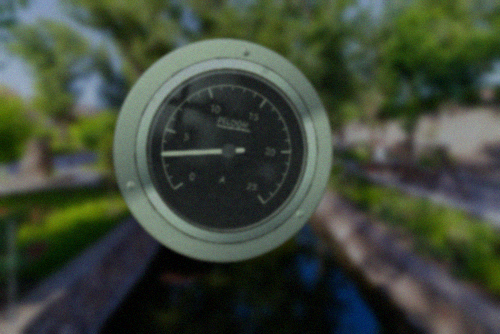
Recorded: 3 (A)
